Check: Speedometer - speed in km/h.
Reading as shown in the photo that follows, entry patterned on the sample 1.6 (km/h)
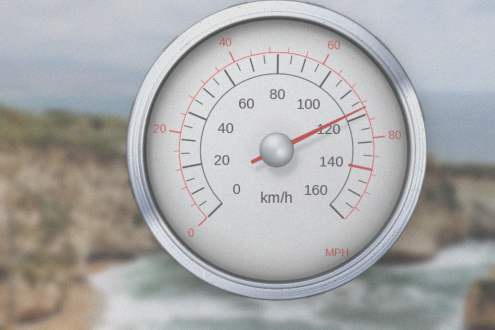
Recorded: 117.5 (km/h)
